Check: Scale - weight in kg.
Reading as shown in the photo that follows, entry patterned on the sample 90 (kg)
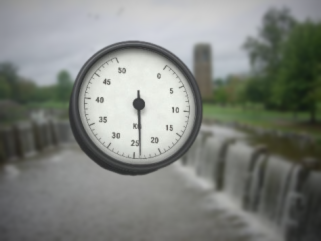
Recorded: 24 (kg)
